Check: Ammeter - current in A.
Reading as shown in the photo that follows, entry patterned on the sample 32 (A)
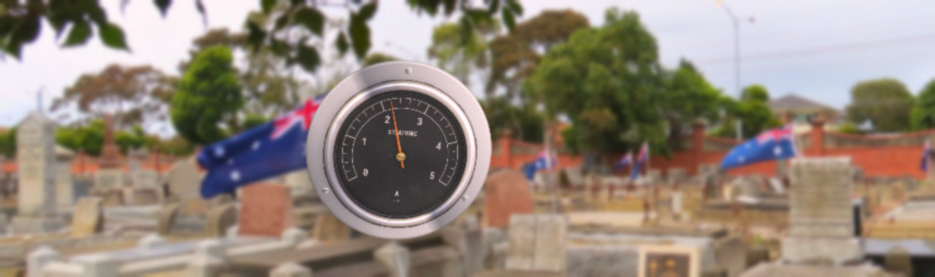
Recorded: 2.2 (A)
